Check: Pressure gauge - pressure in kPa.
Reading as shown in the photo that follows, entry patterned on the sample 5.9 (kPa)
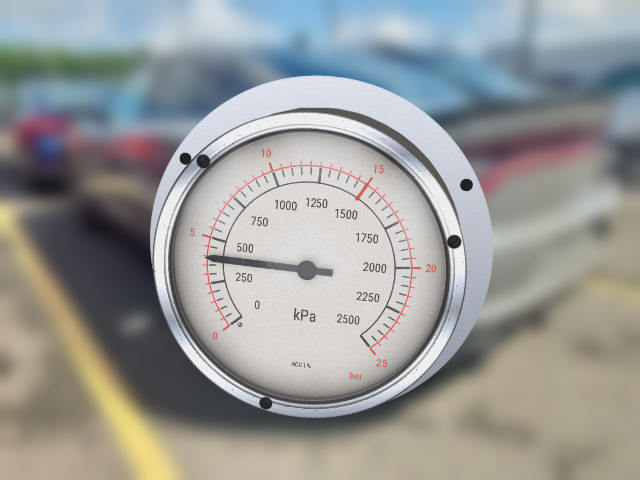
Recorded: 400 (kPa)
